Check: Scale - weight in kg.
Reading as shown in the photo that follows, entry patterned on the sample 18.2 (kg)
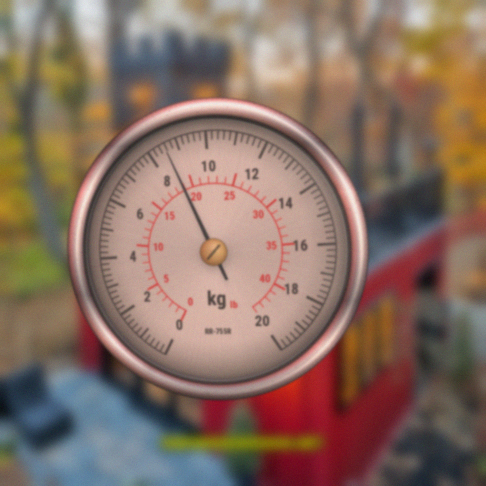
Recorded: 8.6 (kg)
